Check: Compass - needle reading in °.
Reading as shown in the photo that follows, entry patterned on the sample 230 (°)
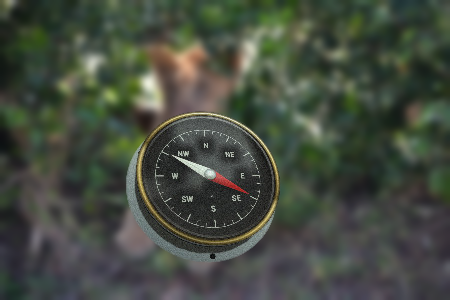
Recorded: 120 (°)
